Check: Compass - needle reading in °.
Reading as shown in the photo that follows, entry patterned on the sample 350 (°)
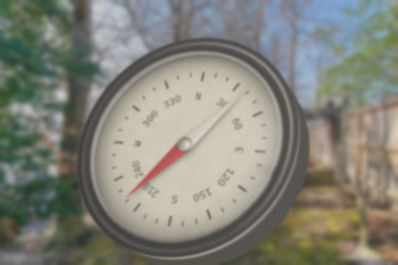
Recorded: 220 (°)
